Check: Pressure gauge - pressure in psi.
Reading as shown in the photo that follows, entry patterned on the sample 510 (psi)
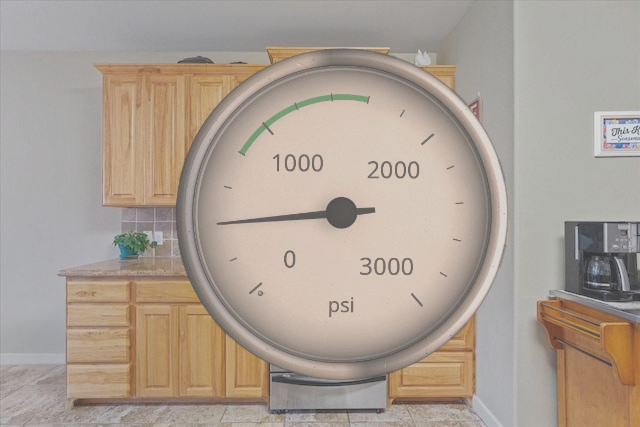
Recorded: 400 (psi)
